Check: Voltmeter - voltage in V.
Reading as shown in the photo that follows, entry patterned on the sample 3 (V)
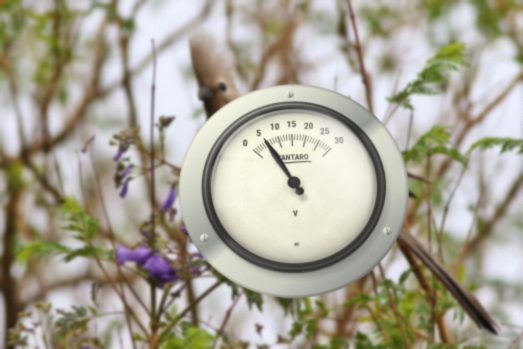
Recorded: 5 (V)
